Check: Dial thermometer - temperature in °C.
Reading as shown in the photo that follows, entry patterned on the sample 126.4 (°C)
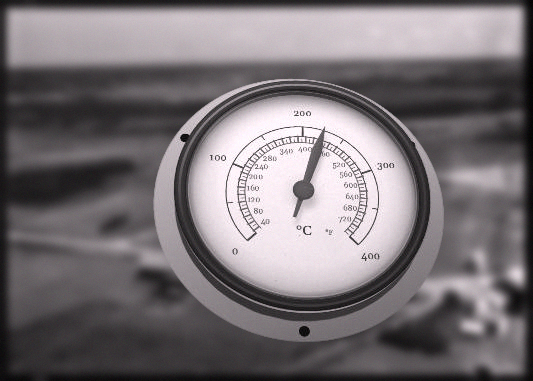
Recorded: 225 (°C)
